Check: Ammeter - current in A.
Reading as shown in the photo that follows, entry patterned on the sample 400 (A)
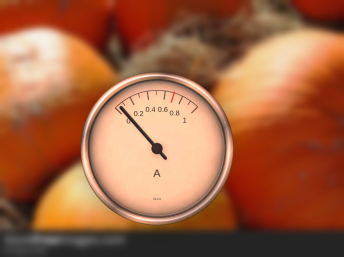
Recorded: 0.05 (A)
